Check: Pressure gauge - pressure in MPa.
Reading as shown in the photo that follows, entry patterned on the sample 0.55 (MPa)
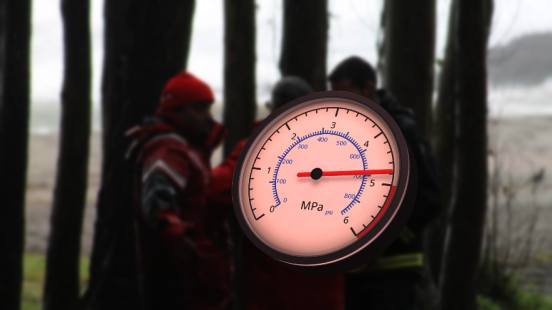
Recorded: 4.8 (MPa)
